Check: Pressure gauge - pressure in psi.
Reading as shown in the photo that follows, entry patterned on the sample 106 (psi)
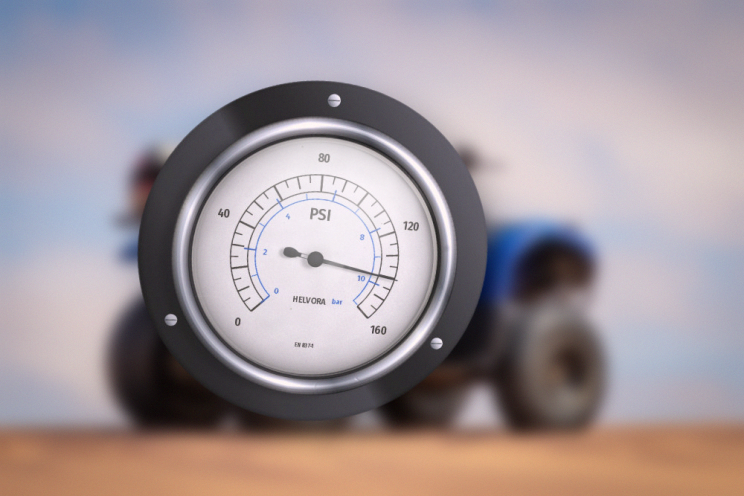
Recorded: 140 (psi)
